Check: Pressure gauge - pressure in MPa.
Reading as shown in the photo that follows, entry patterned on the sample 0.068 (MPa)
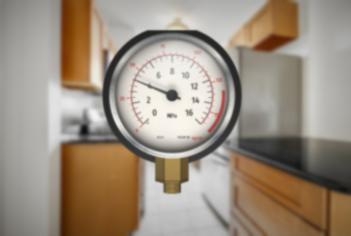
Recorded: 4 (MPa)
